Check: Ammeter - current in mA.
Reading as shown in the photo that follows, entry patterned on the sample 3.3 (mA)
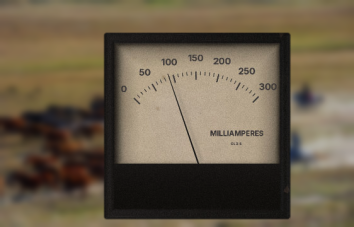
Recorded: 90 (mA)
